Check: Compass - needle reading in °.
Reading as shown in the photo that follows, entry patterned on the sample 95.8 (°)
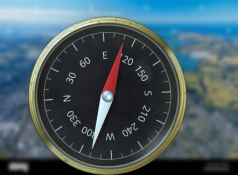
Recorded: 110 (°)
